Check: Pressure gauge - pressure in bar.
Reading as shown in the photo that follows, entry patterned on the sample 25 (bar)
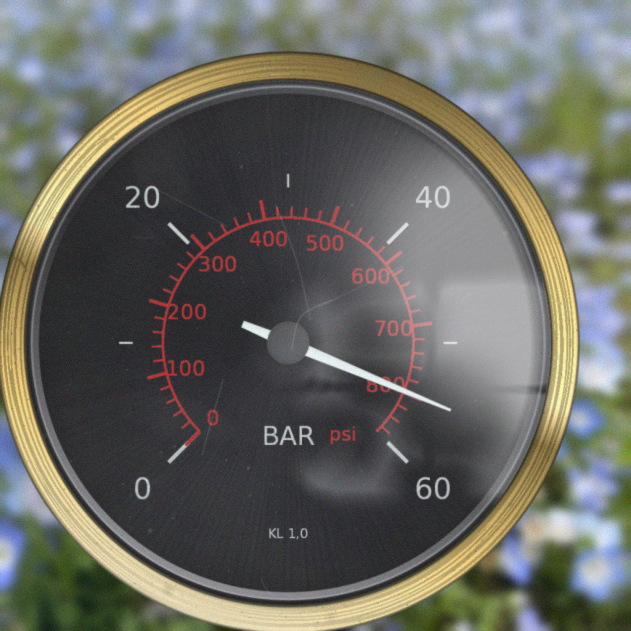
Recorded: 55 (bar)
